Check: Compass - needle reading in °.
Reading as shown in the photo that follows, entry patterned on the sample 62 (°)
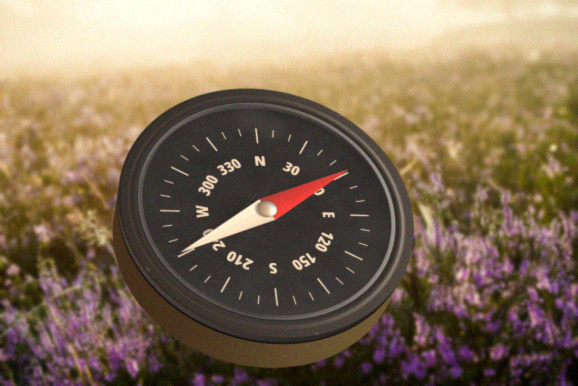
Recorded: 60 (°)
